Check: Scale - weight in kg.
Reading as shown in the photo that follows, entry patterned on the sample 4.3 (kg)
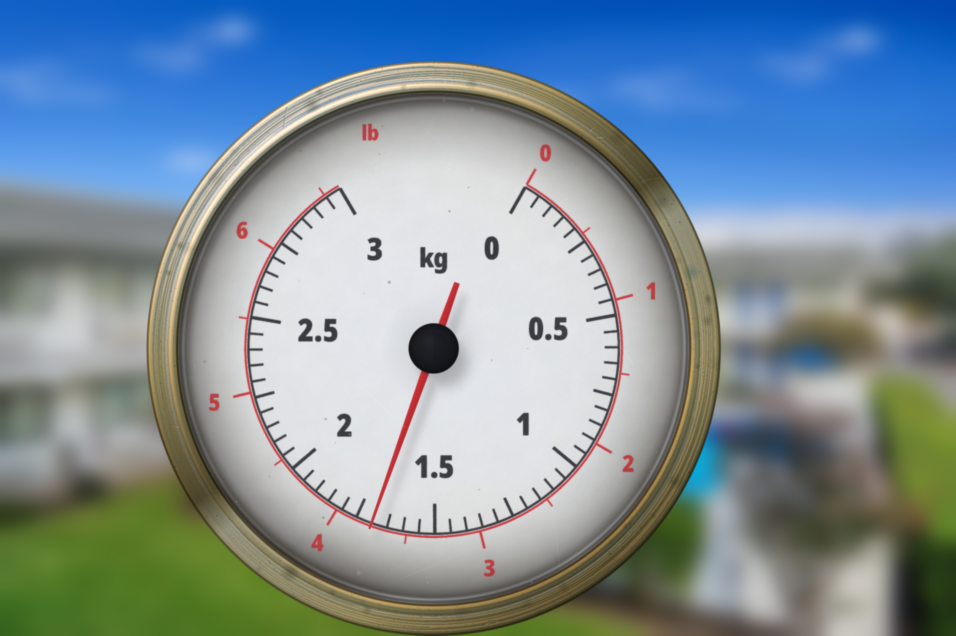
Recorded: 1.7 (kg)
